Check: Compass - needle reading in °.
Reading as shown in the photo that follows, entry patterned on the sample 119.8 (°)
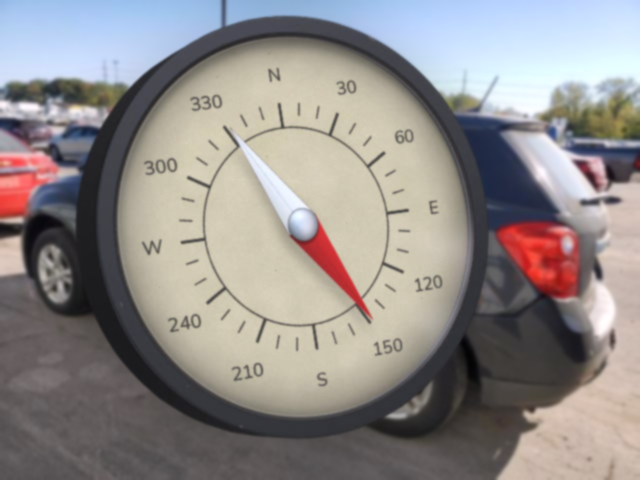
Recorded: 150 (°)
